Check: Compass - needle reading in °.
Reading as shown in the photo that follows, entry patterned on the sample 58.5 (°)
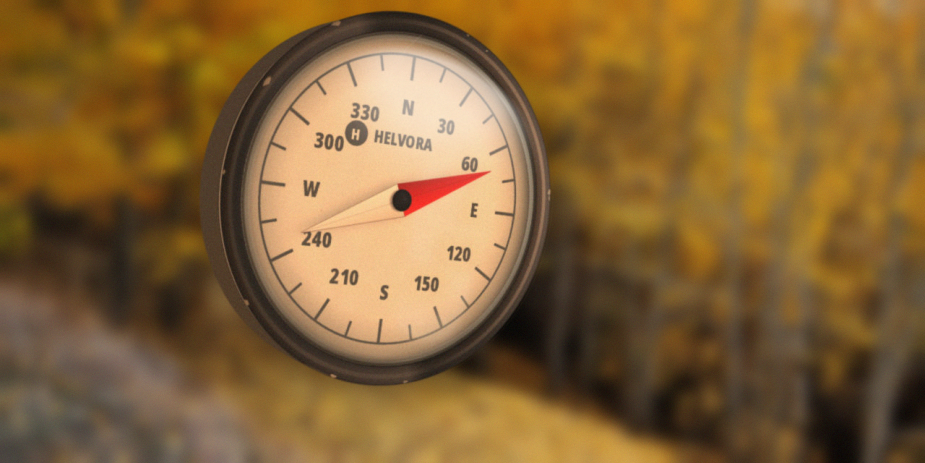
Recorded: 67.5 (°)
